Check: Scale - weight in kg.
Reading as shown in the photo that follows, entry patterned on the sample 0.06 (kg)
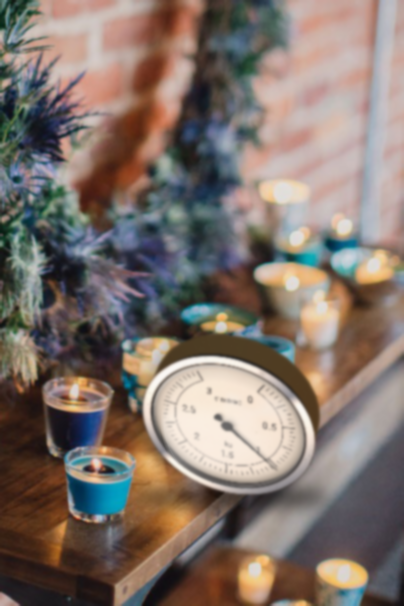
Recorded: 1 (kg)
